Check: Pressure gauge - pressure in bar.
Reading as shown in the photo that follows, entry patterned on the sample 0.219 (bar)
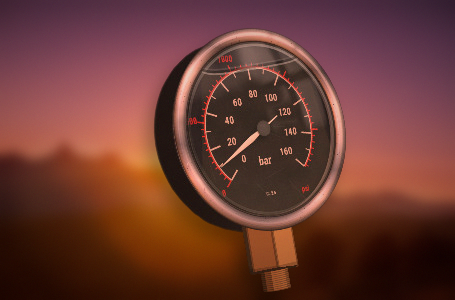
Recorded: 10 (bar)
